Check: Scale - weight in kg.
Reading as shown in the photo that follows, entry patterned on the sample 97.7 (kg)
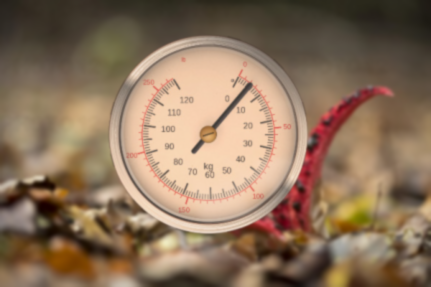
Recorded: 5 (kg)
